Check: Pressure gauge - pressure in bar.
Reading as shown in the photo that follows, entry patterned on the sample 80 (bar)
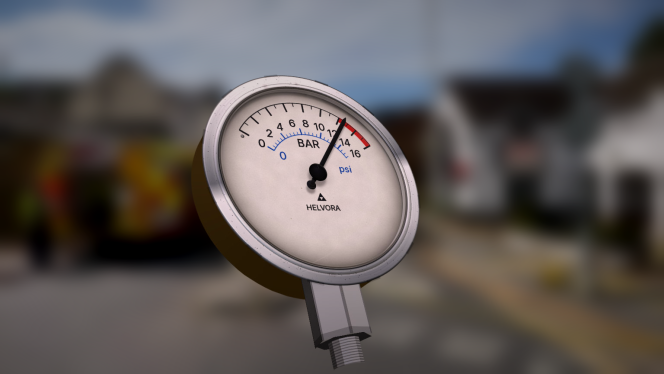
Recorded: 12.5 (bar)
